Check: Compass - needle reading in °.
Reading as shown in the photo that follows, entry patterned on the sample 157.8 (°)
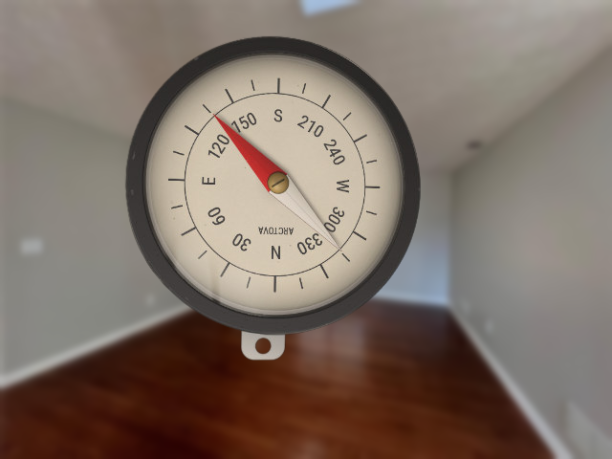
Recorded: 135 (°)
